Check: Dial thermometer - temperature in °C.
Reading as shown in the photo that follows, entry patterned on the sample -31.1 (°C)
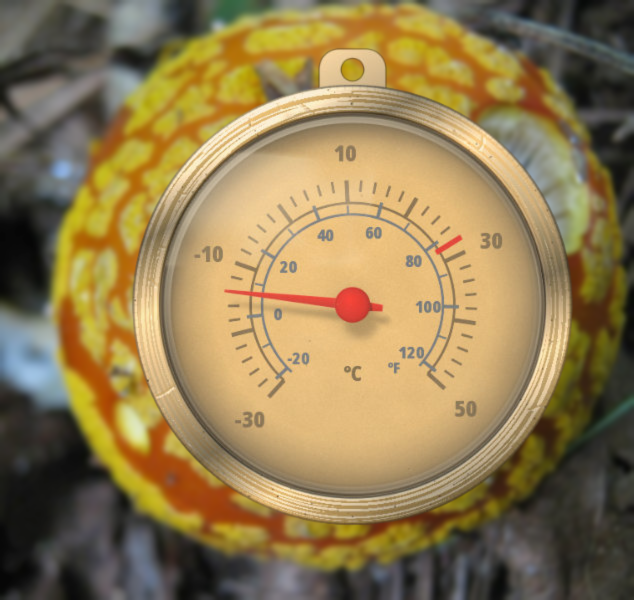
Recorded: -14 (°C)
